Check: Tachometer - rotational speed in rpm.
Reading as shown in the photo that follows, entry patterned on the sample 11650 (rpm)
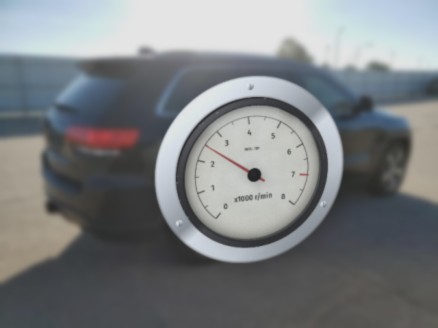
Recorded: 2500 (rpm)
